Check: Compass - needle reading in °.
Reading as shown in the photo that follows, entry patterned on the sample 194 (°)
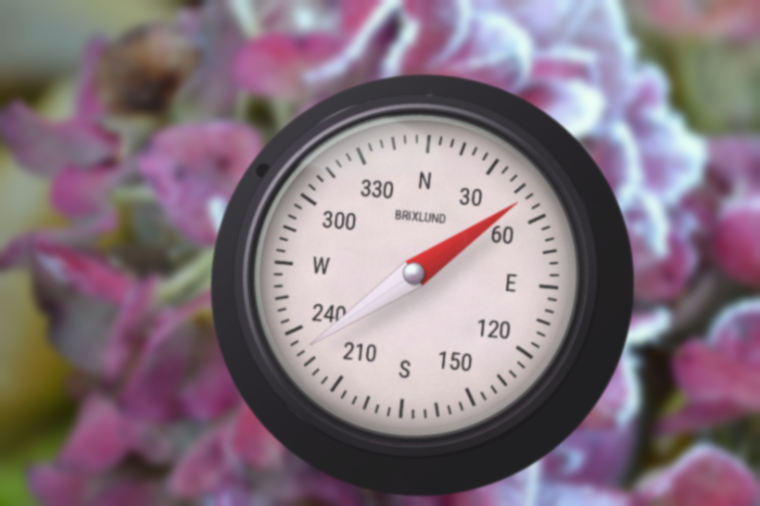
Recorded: 50 (°)
